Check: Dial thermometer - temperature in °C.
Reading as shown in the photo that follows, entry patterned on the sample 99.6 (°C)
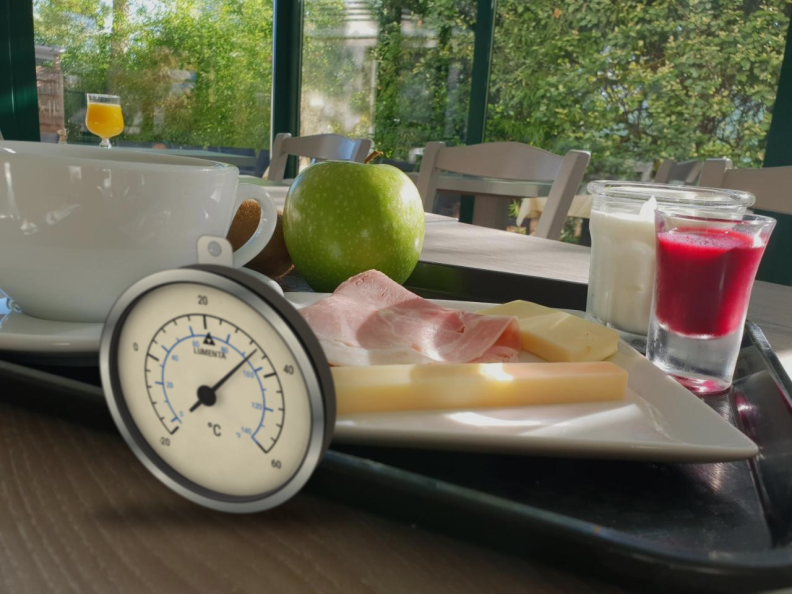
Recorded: 34 (°C)
